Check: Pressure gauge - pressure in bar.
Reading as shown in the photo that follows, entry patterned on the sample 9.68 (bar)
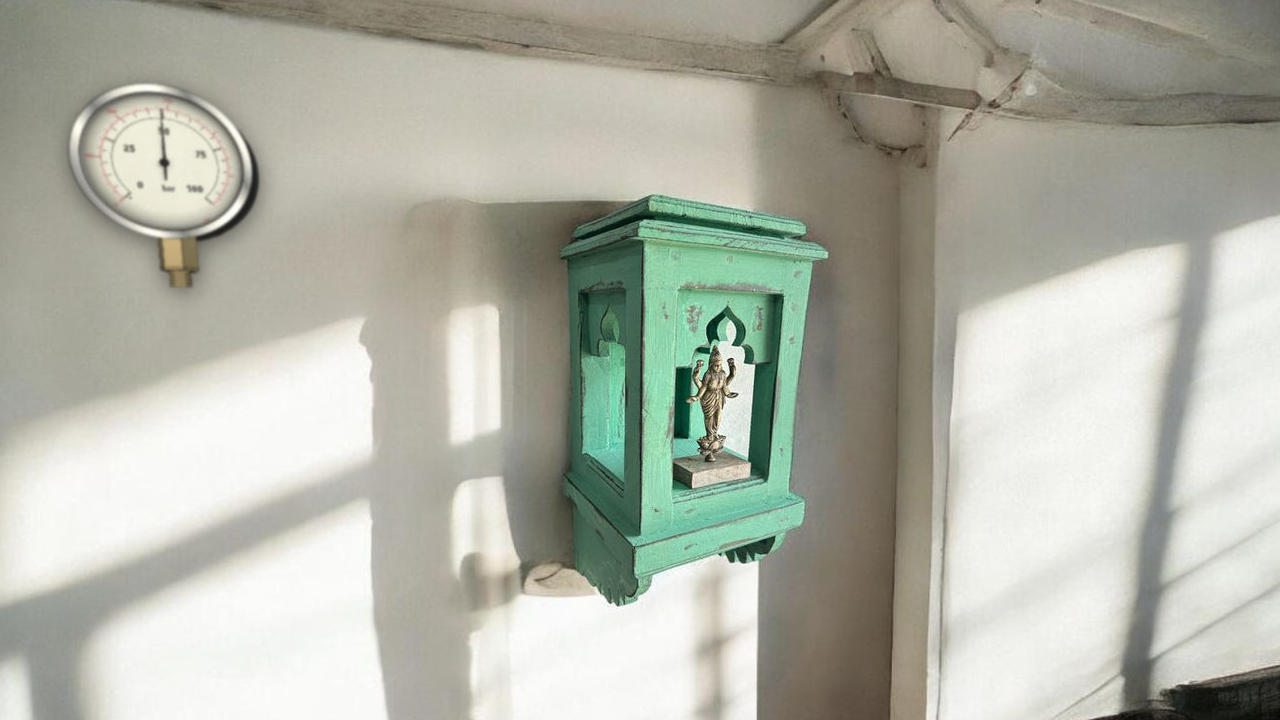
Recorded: 50 (bar)
